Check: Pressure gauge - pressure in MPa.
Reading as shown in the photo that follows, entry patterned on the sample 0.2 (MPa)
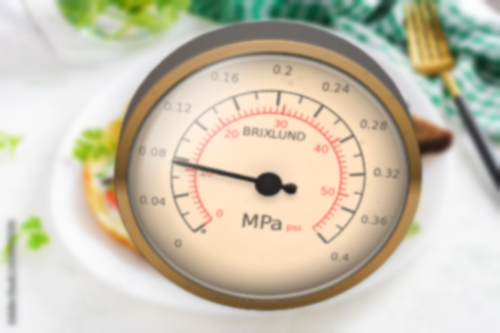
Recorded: 0.08 (MPa)
